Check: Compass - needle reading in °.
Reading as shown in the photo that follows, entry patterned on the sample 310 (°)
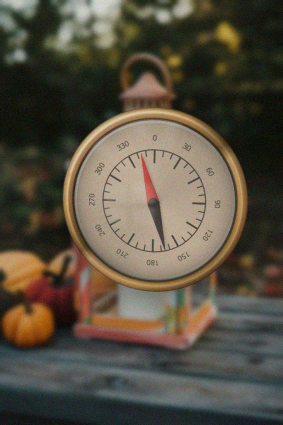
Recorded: 345 (°)
